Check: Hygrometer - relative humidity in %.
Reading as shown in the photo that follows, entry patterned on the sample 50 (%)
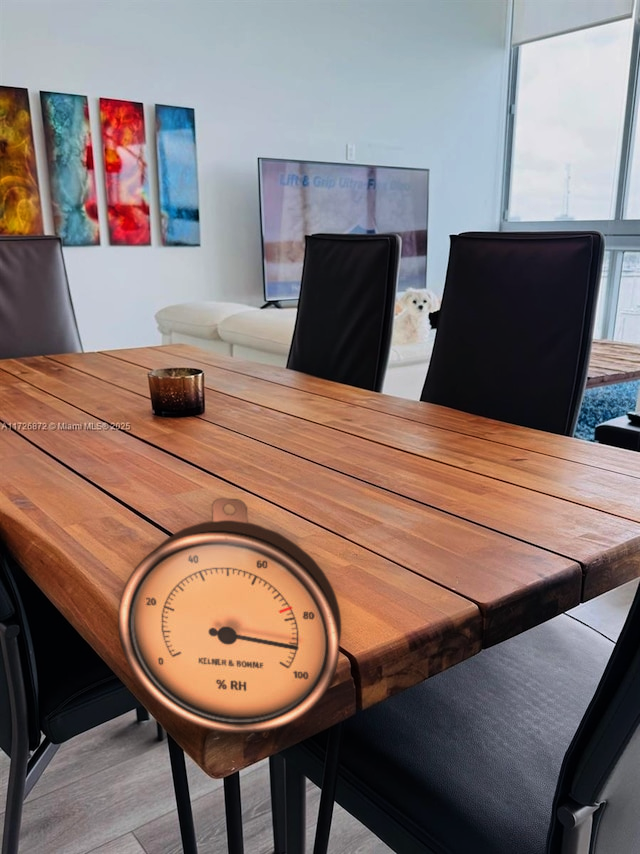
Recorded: 90 (%)
